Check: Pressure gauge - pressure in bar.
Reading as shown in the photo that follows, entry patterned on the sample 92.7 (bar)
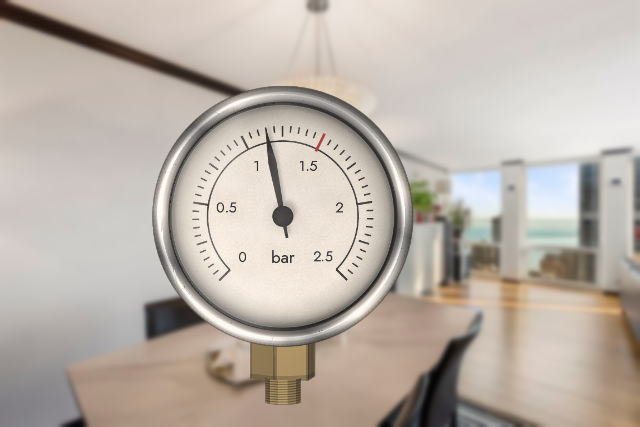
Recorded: 1.15 (bar)
